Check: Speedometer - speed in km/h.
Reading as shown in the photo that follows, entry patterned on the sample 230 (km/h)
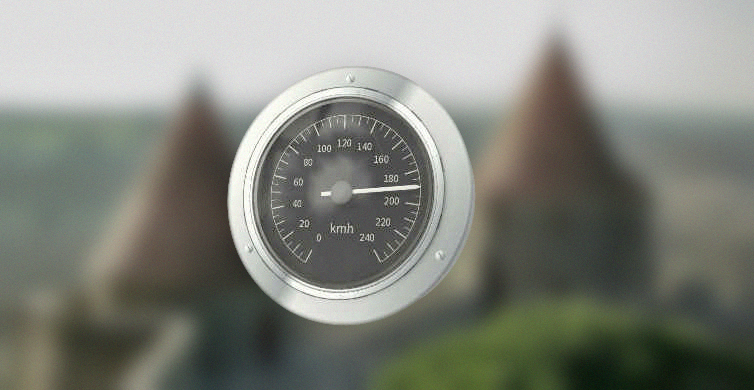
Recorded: 190 (km/h)
